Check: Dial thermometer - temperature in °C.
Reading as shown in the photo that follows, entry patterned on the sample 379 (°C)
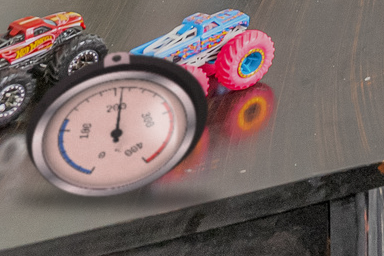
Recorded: 210 (°C)
